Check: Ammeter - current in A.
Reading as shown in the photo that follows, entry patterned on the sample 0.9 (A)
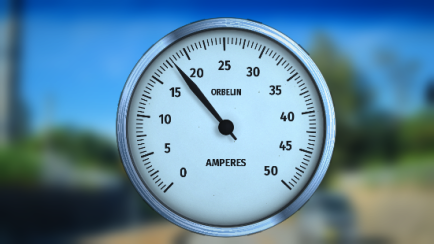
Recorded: 18 (A)
